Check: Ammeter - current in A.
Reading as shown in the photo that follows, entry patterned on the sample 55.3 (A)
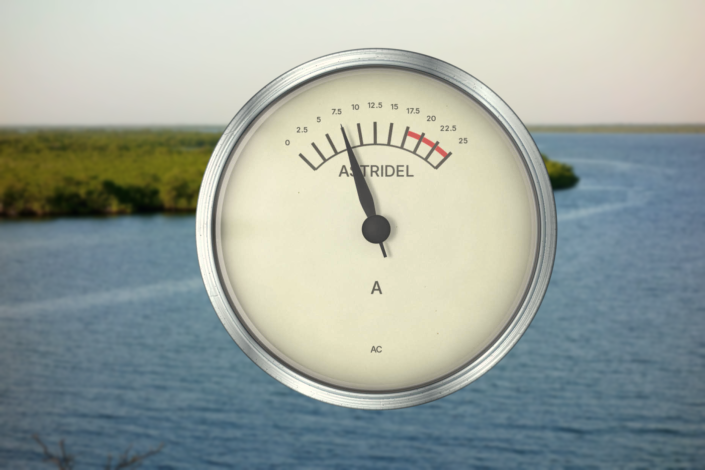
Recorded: 7.5 (A)
